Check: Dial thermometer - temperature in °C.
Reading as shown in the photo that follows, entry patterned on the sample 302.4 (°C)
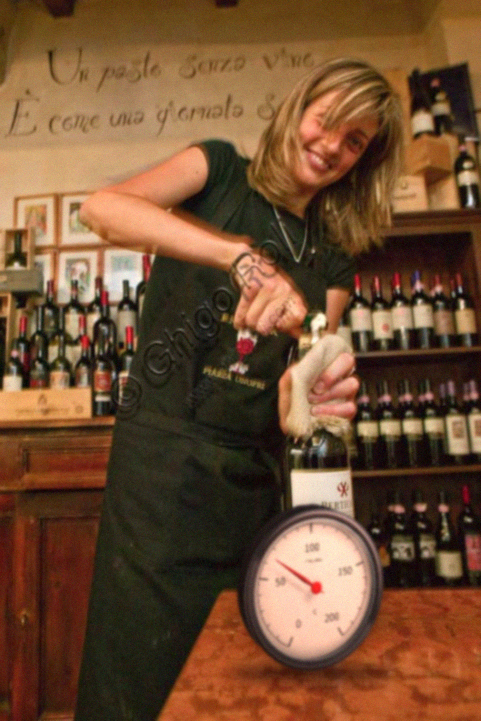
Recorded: 65 (°C)
